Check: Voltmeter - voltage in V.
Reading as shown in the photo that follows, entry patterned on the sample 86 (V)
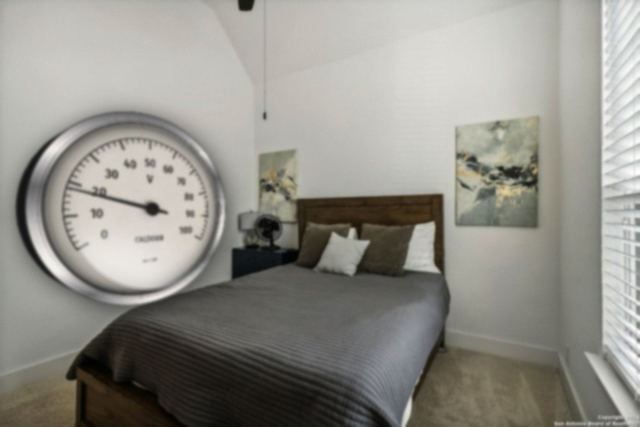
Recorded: 18 (V)
